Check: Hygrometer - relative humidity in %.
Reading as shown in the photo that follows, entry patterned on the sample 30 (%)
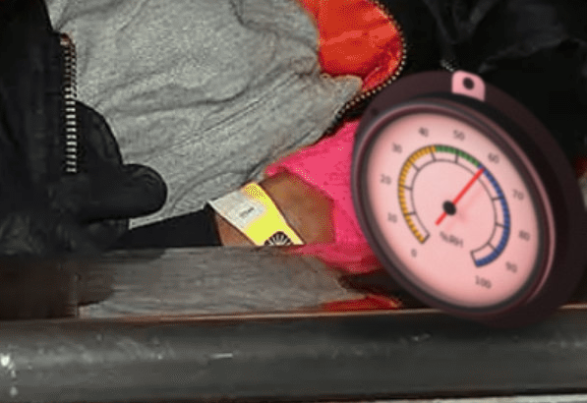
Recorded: 60 (%)
